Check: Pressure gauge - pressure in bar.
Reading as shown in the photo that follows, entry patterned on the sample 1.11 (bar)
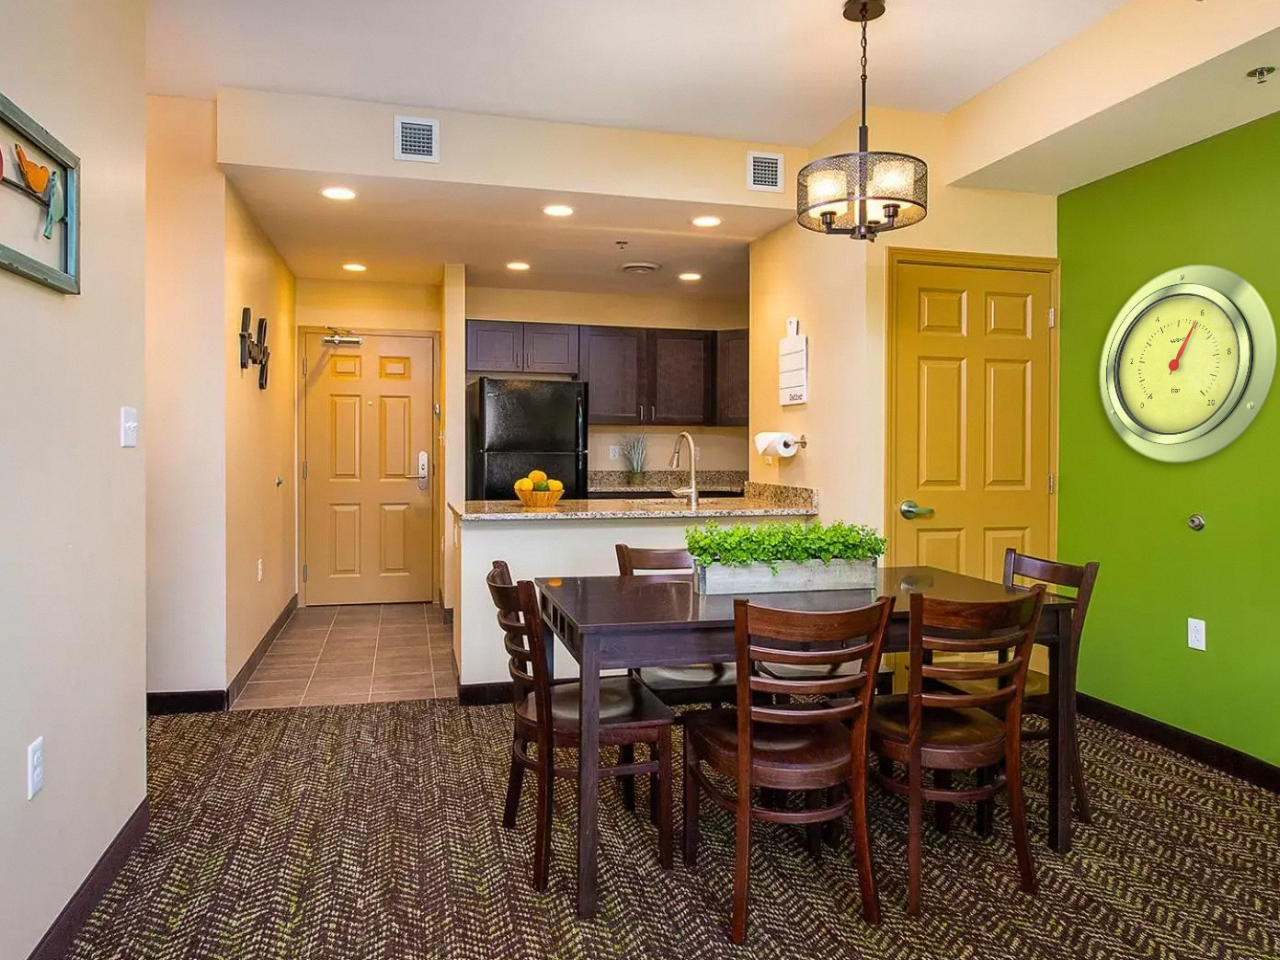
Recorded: 6 (bar)
